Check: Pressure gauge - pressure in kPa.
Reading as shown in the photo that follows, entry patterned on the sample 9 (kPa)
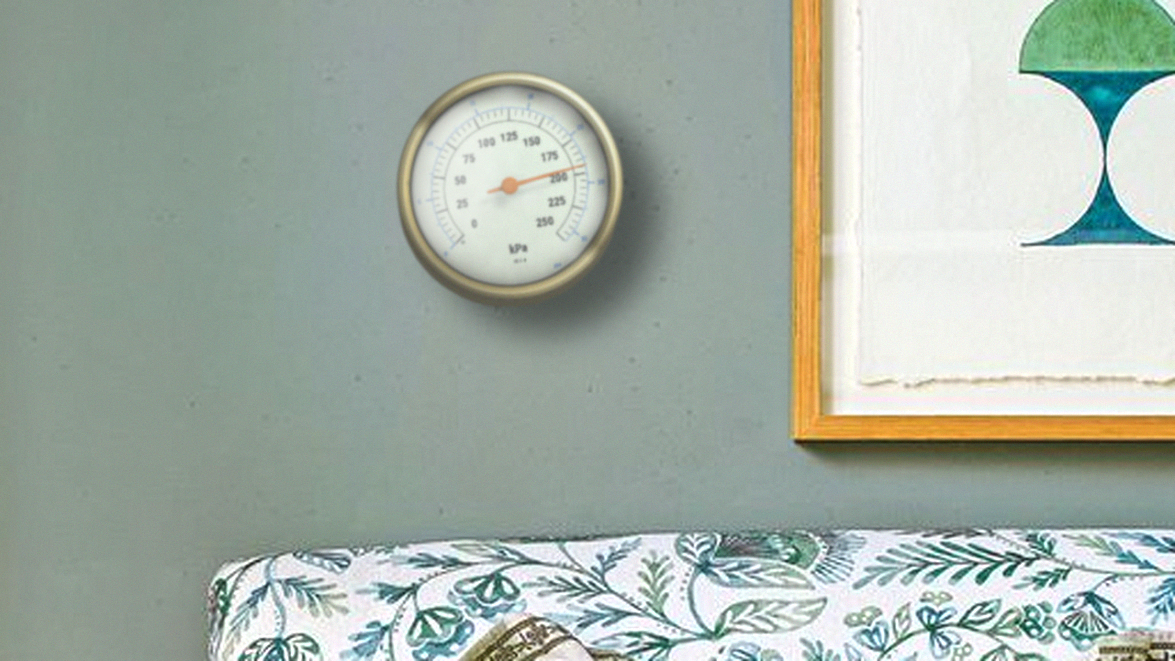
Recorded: 195 (kPa)
